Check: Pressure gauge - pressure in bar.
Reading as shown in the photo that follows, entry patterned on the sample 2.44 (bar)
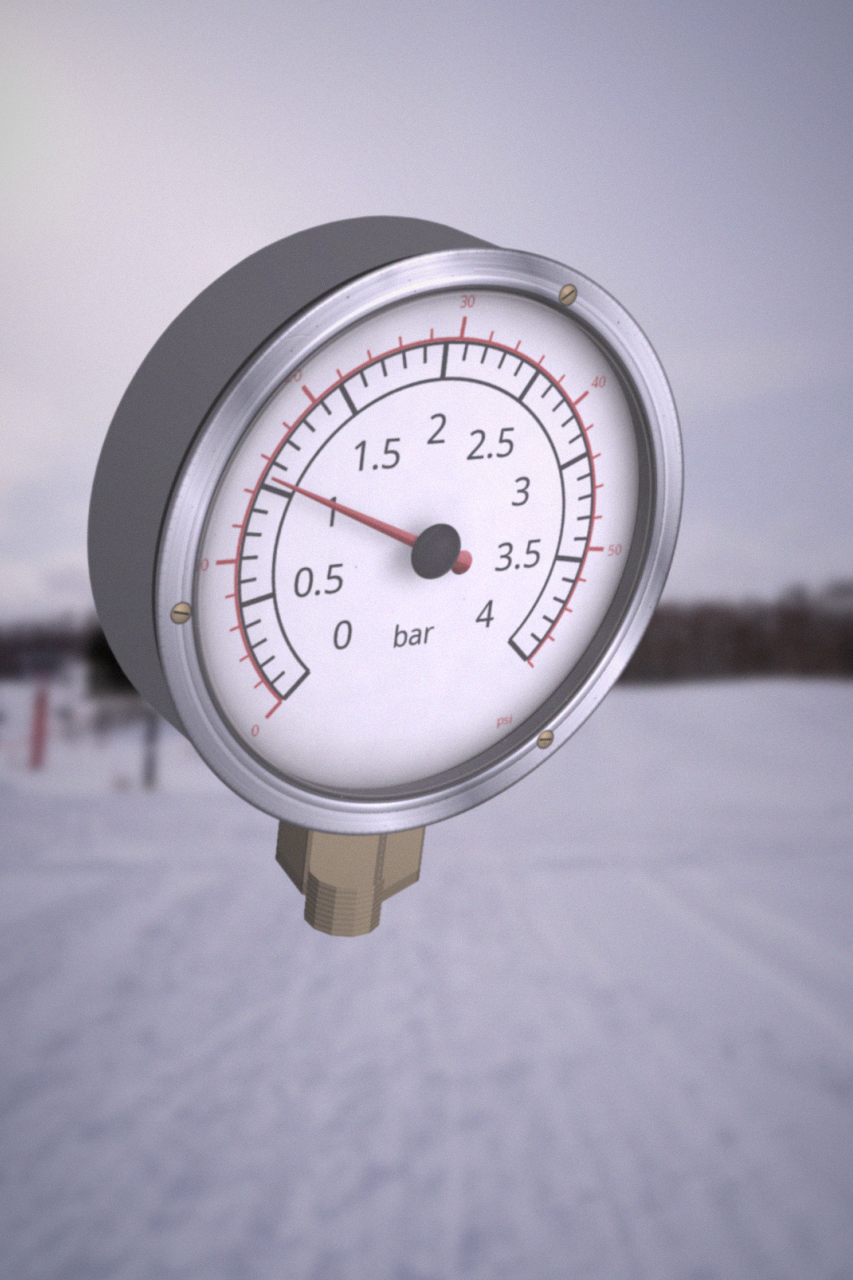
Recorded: 1.05 (bar)
